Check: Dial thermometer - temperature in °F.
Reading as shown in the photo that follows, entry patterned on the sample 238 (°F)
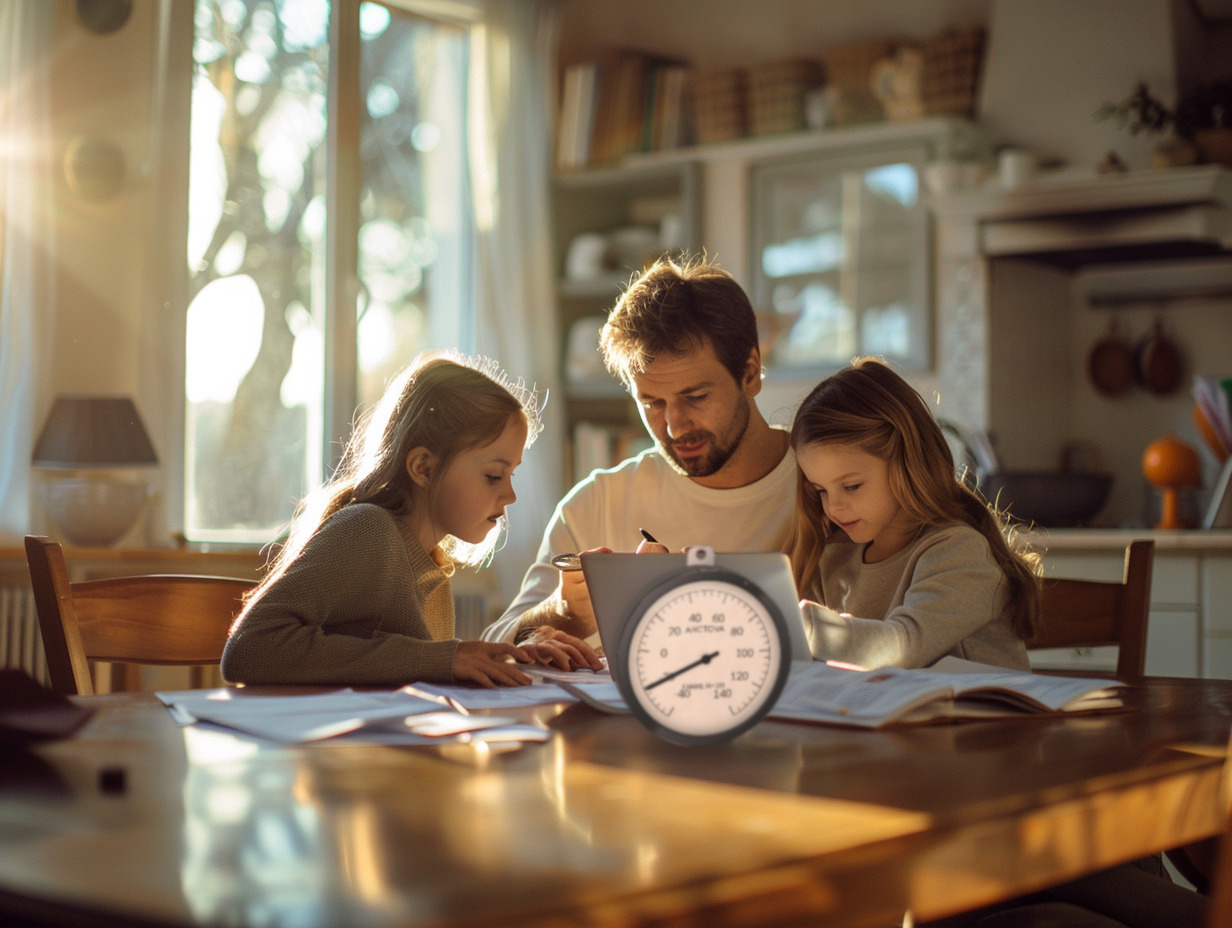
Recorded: -20 (°F)
